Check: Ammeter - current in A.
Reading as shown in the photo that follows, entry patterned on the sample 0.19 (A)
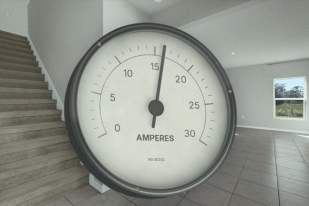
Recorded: 16 (A)
